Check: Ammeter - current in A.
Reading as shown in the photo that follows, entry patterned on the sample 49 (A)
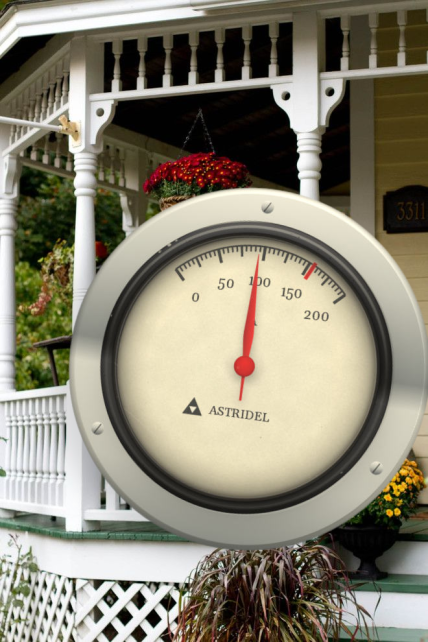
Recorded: 95 (A)
